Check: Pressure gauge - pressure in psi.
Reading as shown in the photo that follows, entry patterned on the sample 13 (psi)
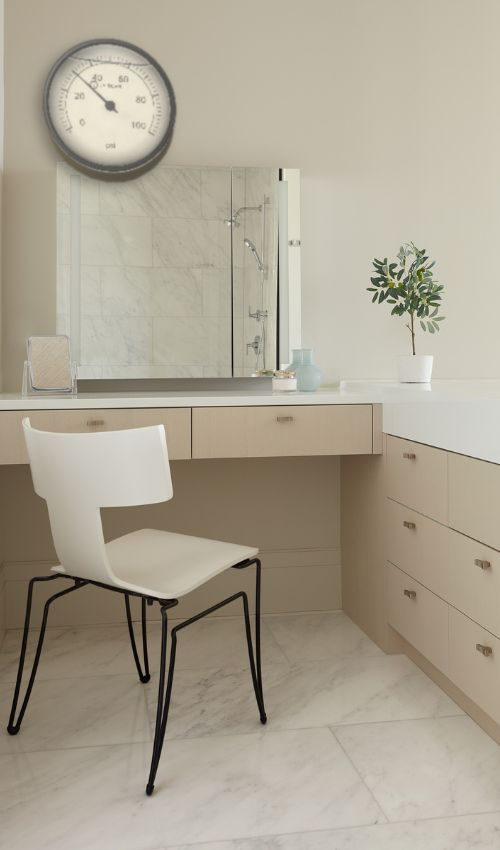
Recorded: 30 (psi)
